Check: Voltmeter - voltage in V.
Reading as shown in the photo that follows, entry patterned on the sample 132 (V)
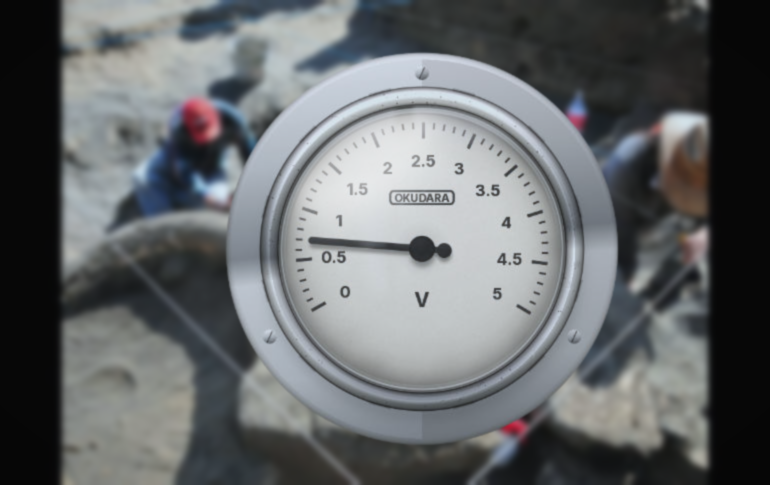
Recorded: 0.7 (V)
